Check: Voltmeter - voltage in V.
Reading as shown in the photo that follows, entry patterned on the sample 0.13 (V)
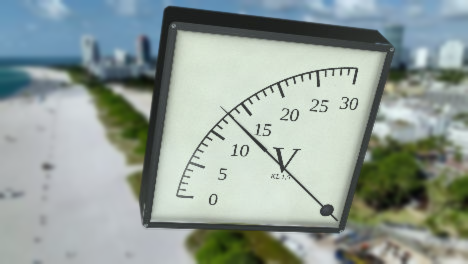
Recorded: 13 (V)
